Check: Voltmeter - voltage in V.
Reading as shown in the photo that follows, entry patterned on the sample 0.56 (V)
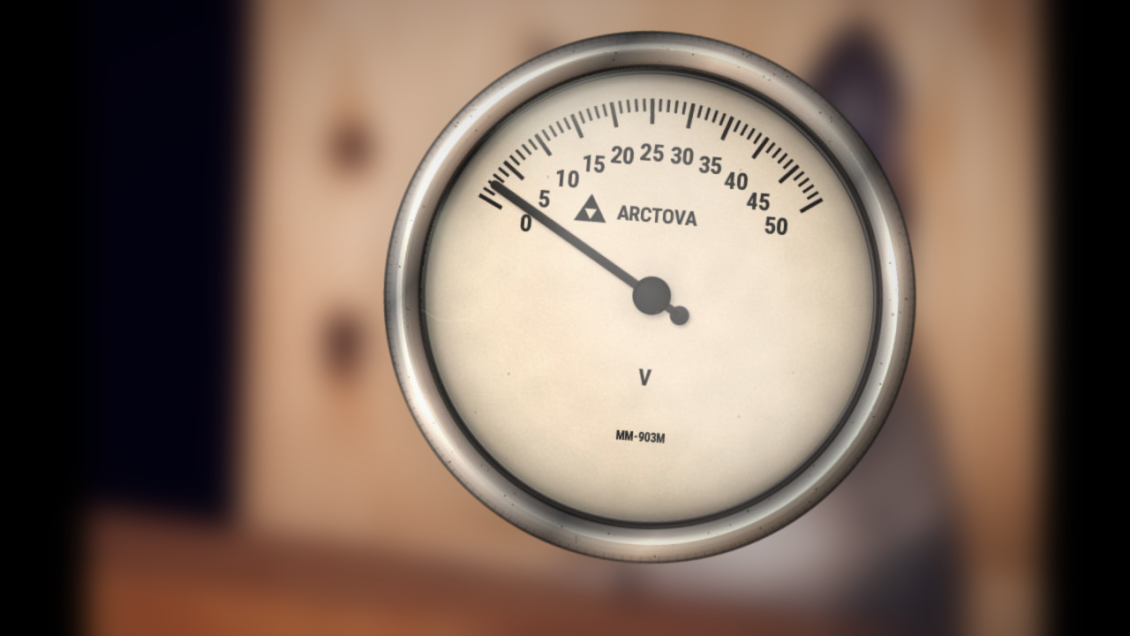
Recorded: 2 (V)
